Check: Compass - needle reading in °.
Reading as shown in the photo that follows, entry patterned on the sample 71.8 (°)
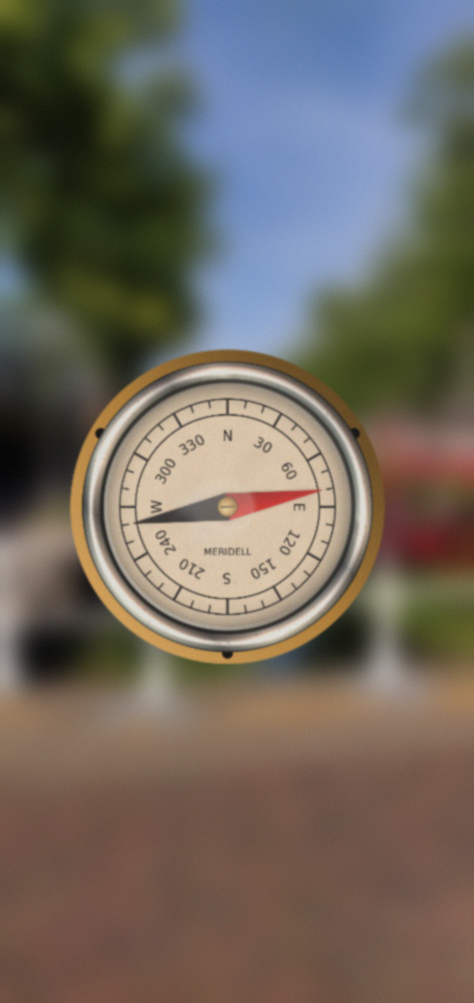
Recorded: 80 (°)
